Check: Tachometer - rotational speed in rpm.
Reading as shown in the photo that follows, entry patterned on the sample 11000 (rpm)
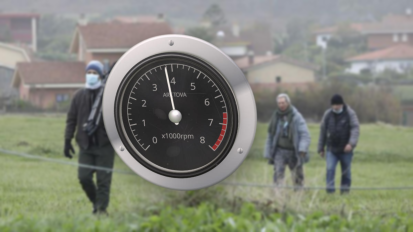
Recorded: 3800 (rpm)
